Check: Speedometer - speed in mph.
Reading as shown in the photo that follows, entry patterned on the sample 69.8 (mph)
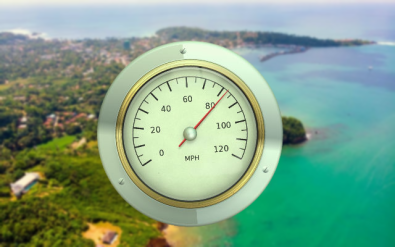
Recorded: 82.5 (mph)
